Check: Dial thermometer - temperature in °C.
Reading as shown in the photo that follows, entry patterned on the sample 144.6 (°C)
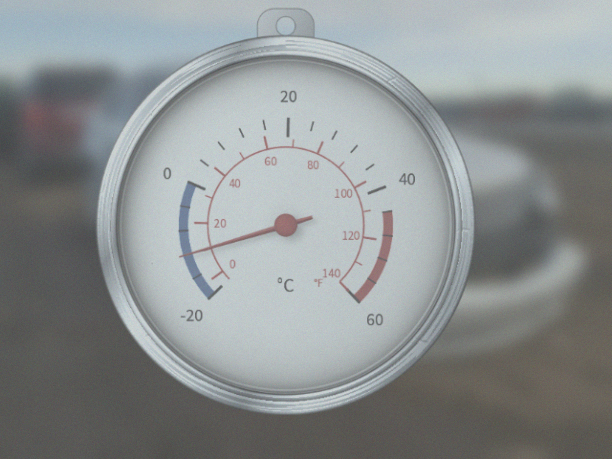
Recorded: -12 (°C)
